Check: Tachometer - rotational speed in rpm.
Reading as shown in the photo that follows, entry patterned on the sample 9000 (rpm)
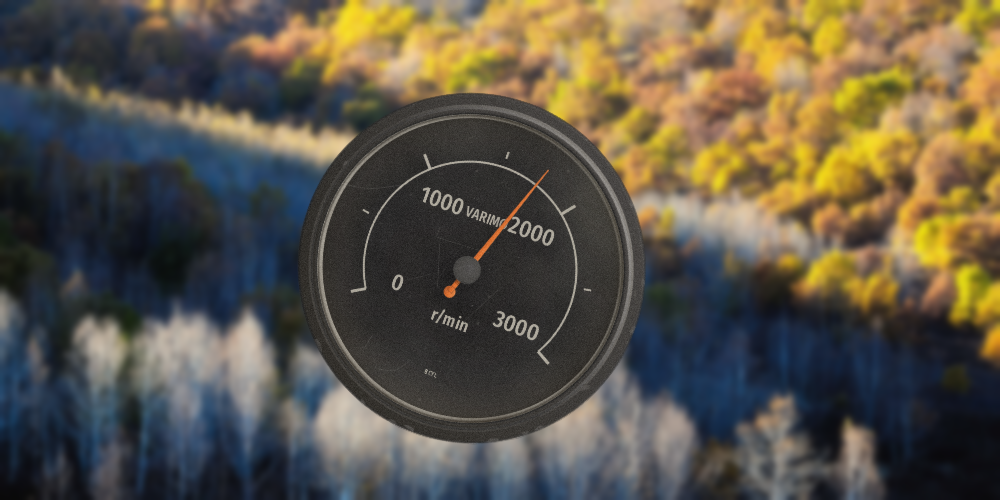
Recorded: 1750 (rpm)
